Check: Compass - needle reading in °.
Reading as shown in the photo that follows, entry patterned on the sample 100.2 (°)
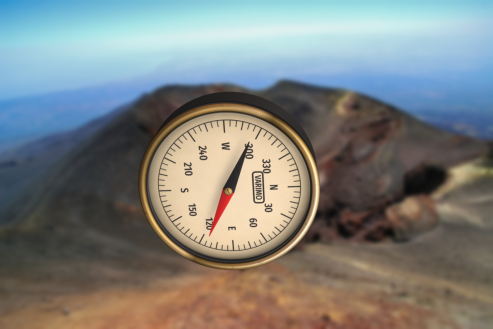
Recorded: 115 (°)
